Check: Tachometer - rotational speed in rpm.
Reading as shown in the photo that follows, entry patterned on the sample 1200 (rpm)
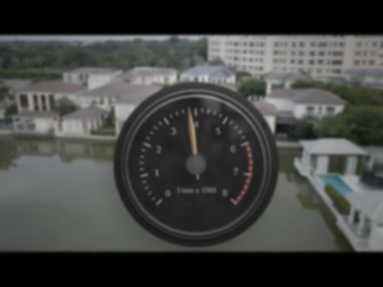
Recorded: 3800 (rpm)
